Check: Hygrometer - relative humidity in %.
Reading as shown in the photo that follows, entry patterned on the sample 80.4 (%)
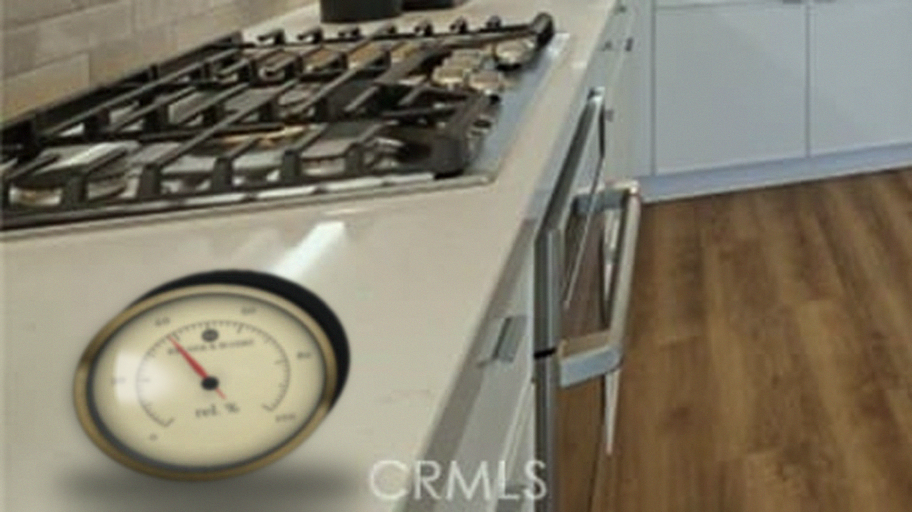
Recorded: 40 (%)
